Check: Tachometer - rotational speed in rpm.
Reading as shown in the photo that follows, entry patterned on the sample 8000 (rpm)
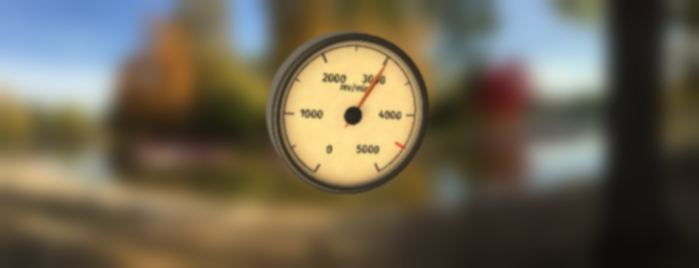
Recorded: 3000 (rpm)
